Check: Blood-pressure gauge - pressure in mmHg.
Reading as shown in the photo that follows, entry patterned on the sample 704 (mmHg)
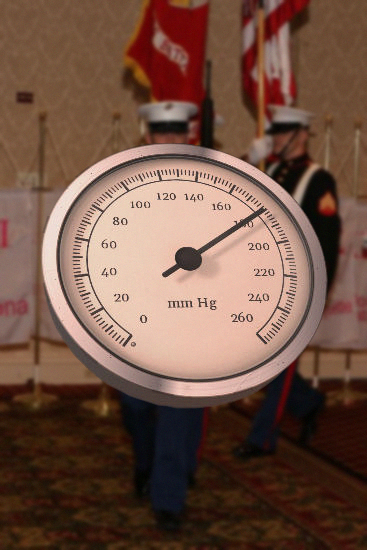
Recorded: 180 (mmHg)
